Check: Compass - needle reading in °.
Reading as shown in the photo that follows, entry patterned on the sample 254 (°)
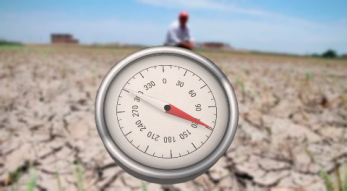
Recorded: 120 (°)
